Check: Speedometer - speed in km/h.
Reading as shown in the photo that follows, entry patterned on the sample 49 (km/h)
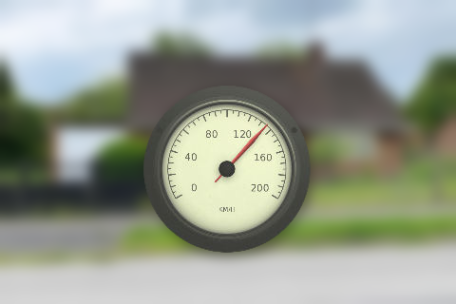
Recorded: 135 (km/h)
